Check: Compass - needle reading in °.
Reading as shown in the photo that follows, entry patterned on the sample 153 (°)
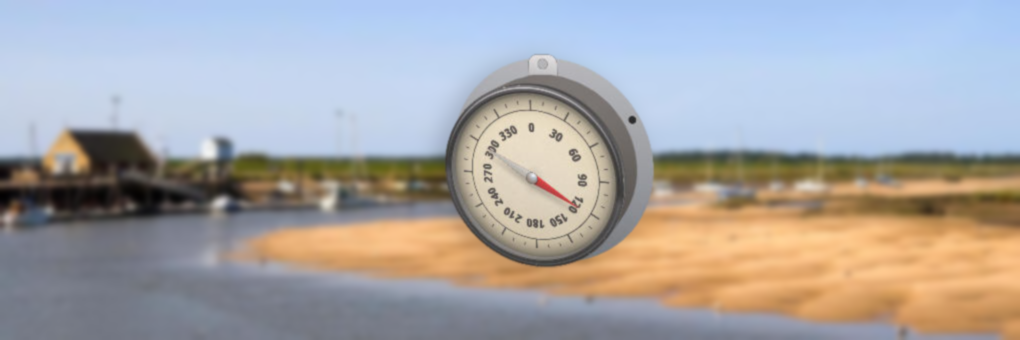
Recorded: 120 (°)
